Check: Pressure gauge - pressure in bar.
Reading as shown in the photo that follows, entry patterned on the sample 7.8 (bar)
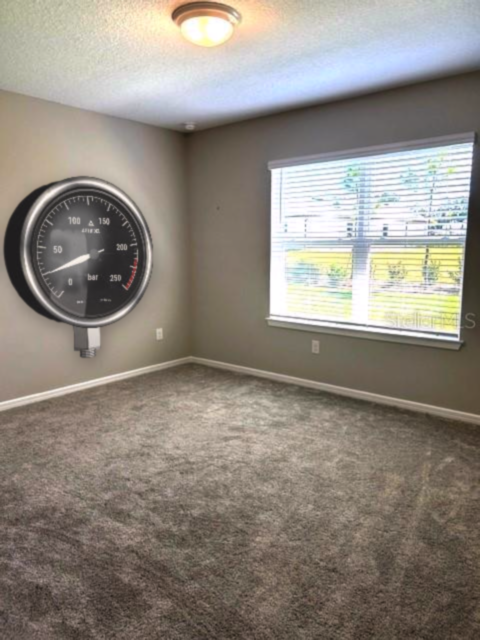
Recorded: 25 (bar)
